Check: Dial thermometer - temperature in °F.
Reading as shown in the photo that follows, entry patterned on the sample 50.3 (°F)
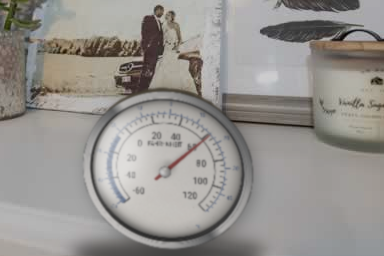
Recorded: 60 (°F)
